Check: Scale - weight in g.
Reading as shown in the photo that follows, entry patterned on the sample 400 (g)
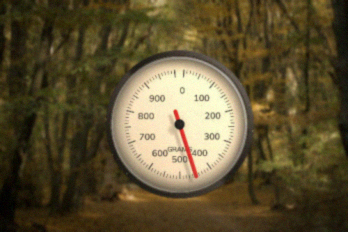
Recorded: 450 (g)
